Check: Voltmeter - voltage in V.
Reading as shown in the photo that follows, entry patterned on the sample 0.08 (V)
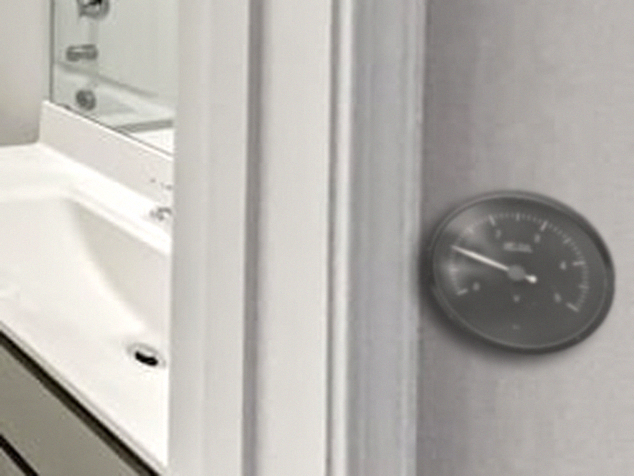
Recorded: 1 (V)
